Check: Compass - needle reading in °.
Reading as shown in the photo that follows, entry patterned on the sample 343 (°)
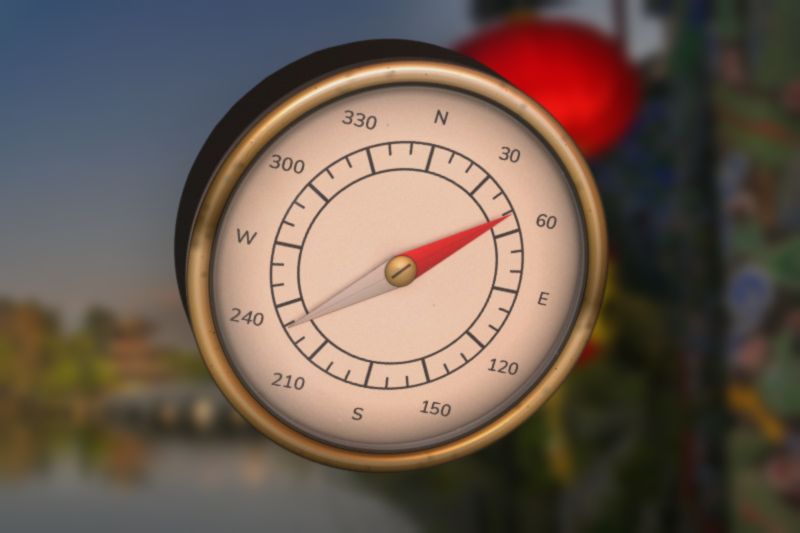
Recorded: 50 (°)
